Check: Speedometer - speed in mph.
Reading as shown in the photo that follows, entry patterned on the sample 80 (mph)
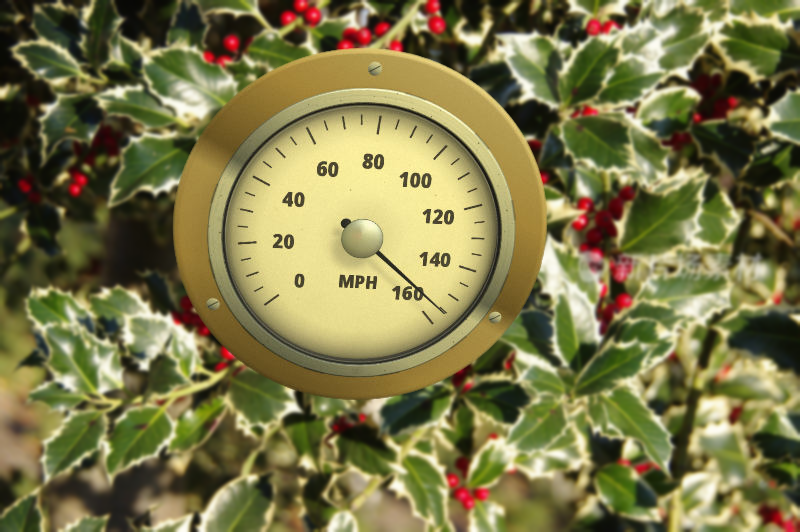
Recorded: 155 (mph)
